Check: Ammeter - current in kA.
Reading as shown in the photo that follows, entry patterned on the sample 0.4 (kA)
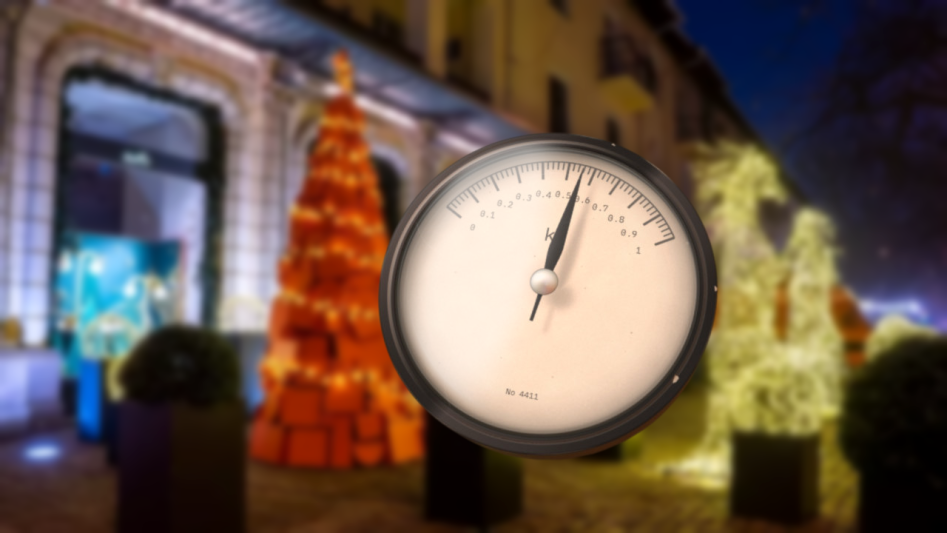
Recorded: 0.56 (kA)
